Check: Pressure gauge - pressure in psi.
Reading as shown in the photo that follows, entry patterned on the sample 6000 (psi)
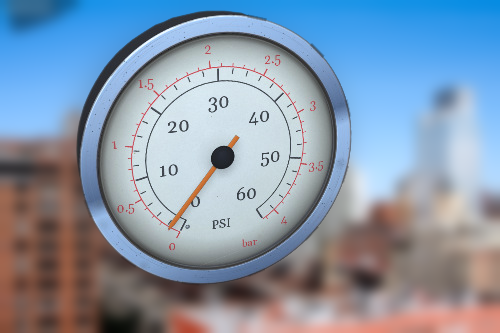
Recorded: 2 (psi)
